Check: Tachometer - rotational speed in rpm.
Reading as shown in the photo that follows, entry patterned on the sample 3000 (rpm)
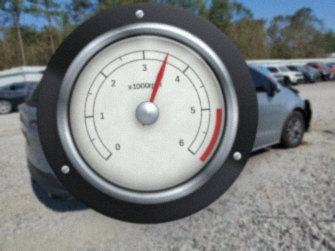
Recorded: 3500 (rpm)
